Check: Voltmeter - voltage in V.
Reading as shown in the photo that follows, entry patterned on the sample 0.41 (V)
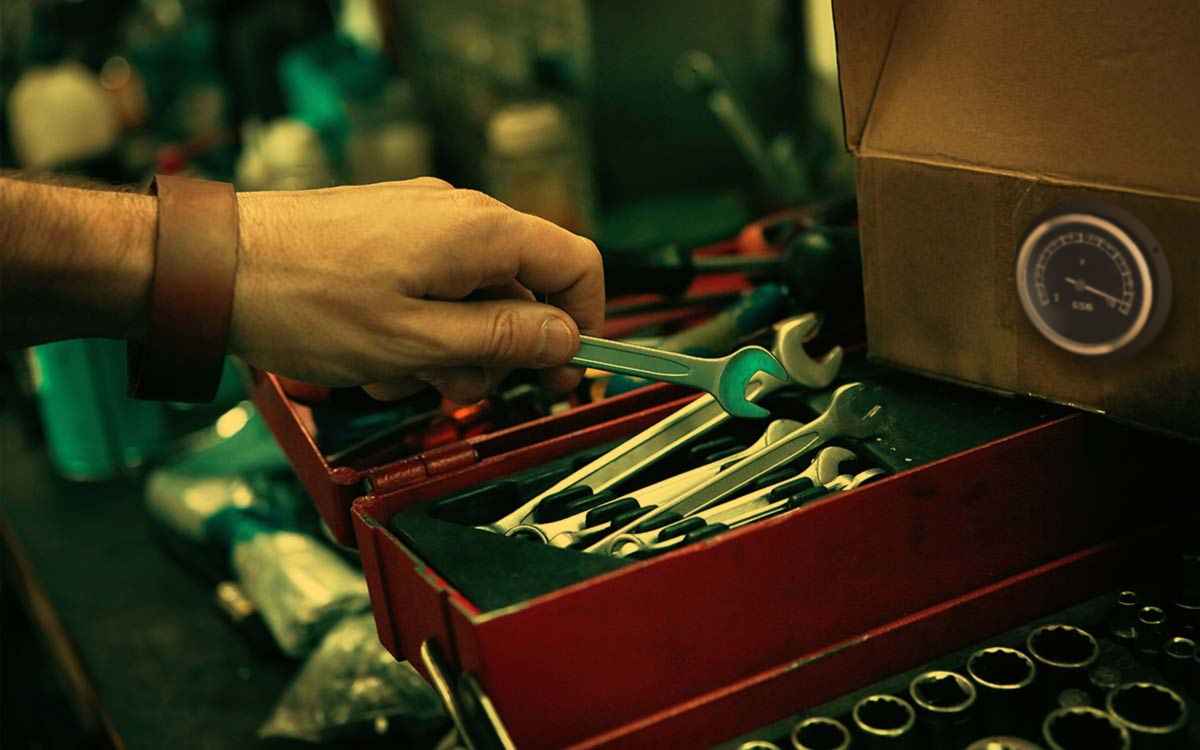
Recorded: 9.5 (V)
